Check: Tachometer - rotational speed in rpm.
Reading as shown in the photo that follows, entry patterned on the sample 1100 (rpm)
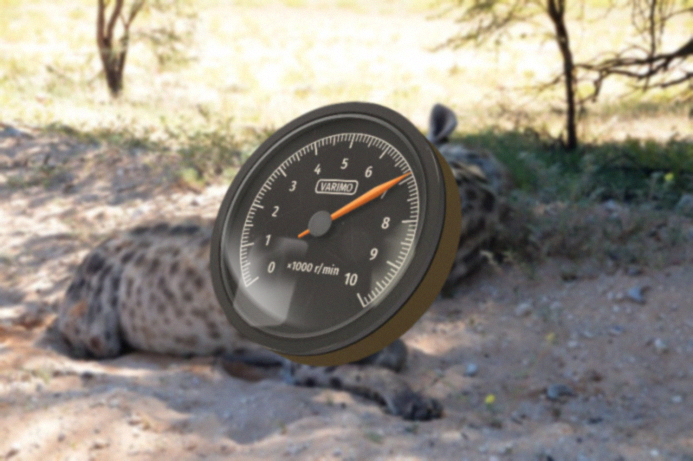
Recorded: 7000 (rpm)
